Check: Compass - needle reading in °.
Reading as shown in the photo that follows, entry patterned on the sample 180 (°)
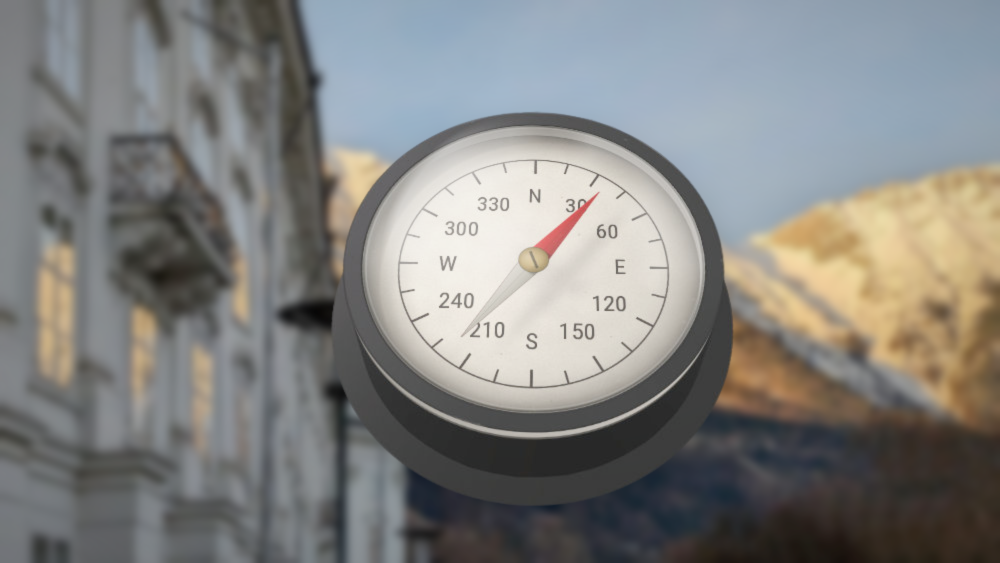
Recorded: 37.5 (°)
